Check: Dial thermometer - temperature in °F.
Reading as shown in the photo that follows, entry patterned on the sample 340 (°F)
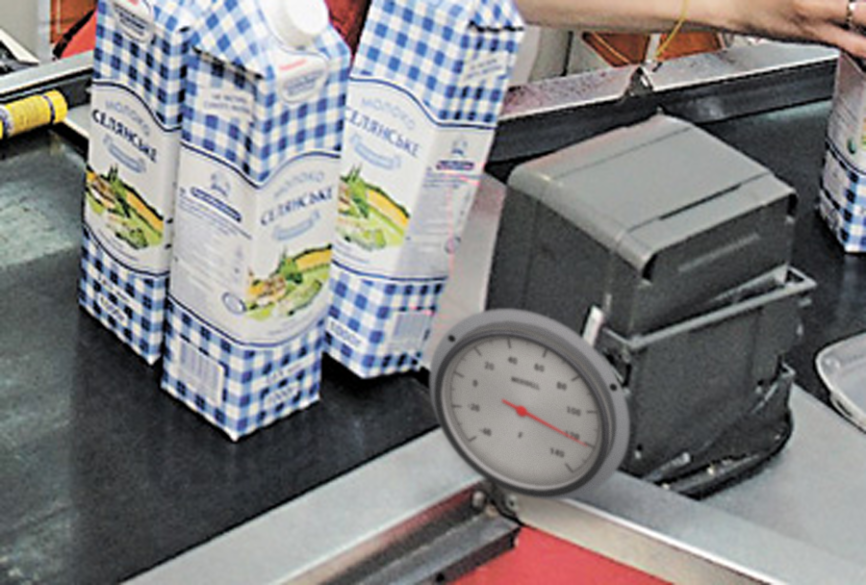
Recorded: 120 (°F)
